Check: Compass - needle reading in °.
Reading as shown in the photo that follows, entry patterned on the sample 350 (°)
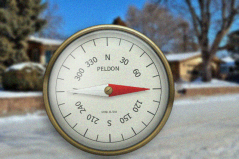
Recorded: 90 (°)
